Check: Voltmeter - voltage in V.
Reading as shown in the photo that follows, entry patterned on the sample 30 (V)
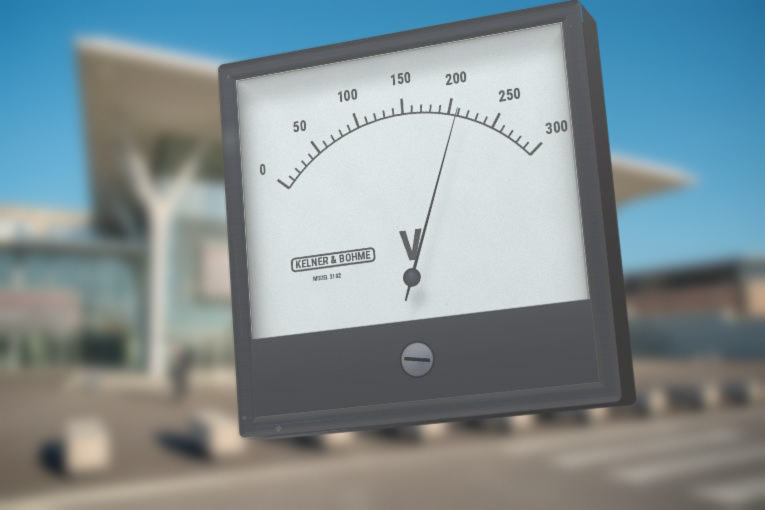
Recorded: 210 (V)
